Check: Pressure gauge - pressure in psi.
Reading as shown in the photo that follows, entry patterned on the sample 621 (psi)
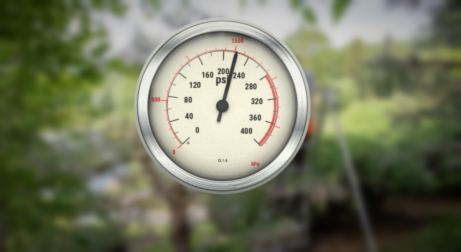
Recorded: 220 (psi)
